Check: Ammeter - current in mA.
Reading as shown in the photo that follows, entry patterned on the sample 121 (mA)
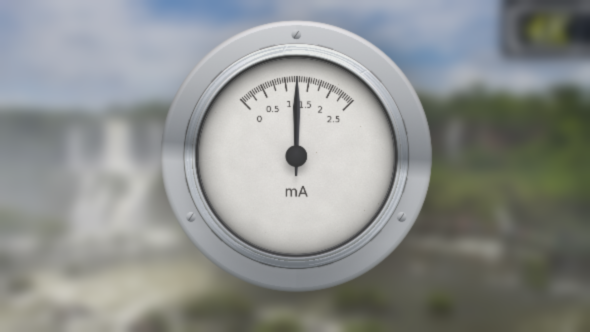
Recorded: 1.25 (mA)
